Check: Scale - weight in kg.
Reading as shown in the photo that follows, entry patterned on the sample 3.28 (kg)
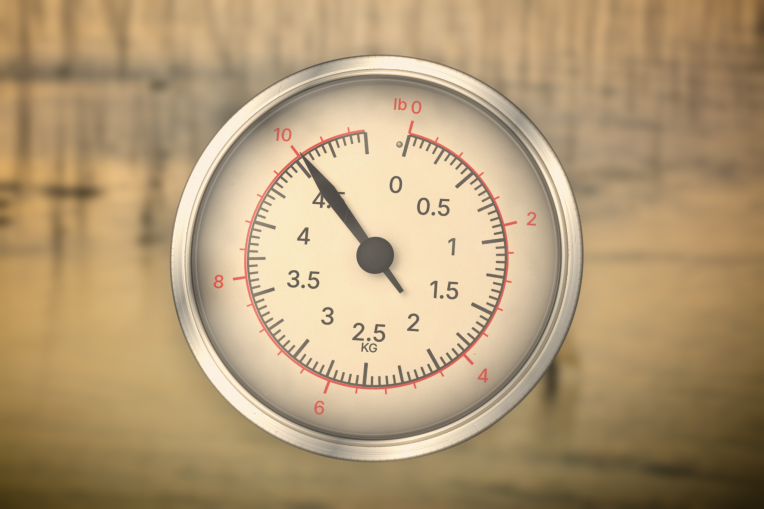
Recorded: 4.55 (kg)
